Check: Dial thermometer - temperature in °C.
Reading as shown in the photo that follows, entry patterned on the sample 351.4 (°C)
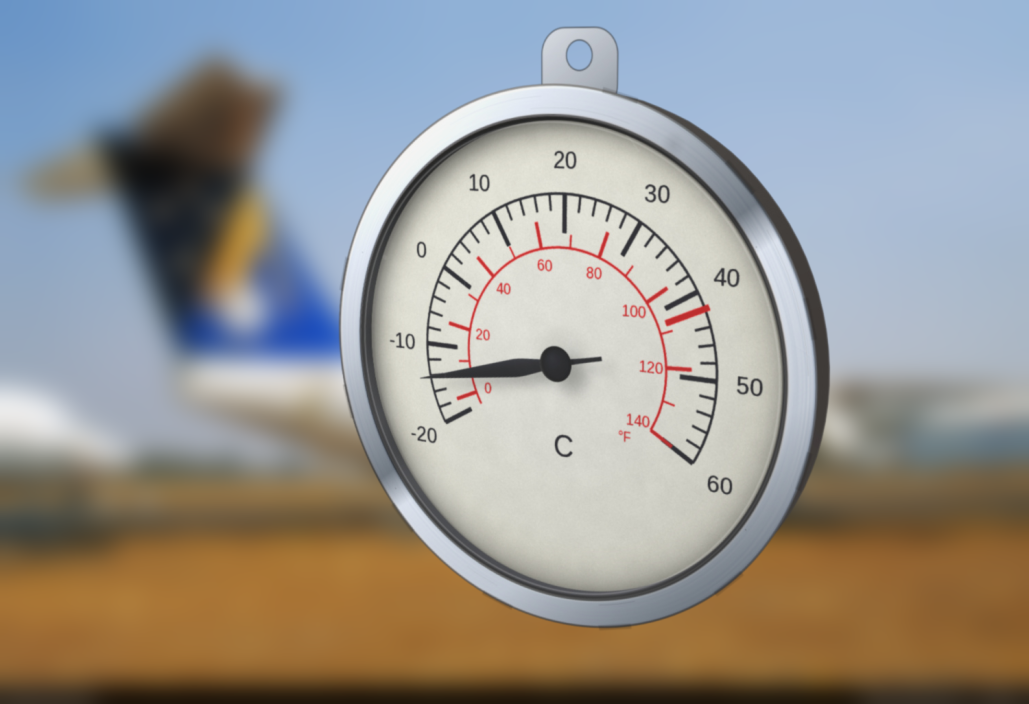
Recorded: -14 (°C)
